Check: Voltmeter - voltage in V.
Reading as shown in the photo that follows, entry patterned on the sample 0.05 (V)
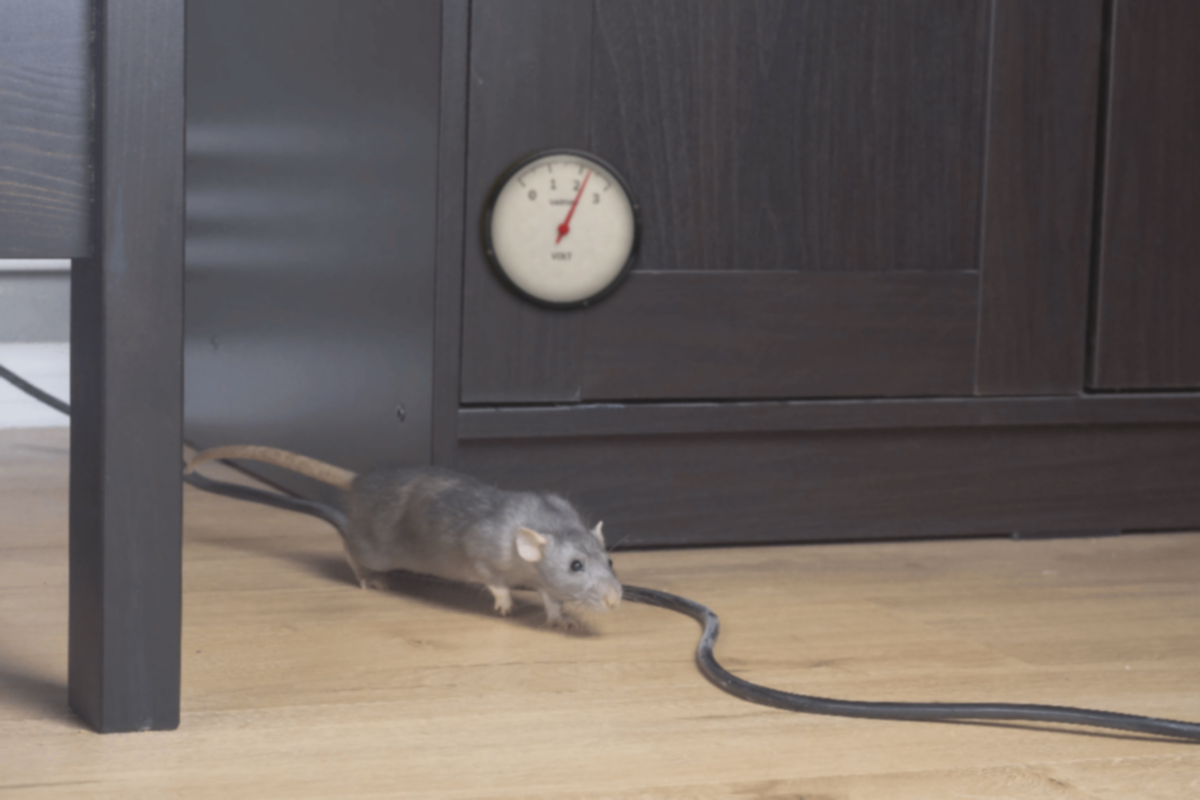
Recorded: 2.25 (V)
